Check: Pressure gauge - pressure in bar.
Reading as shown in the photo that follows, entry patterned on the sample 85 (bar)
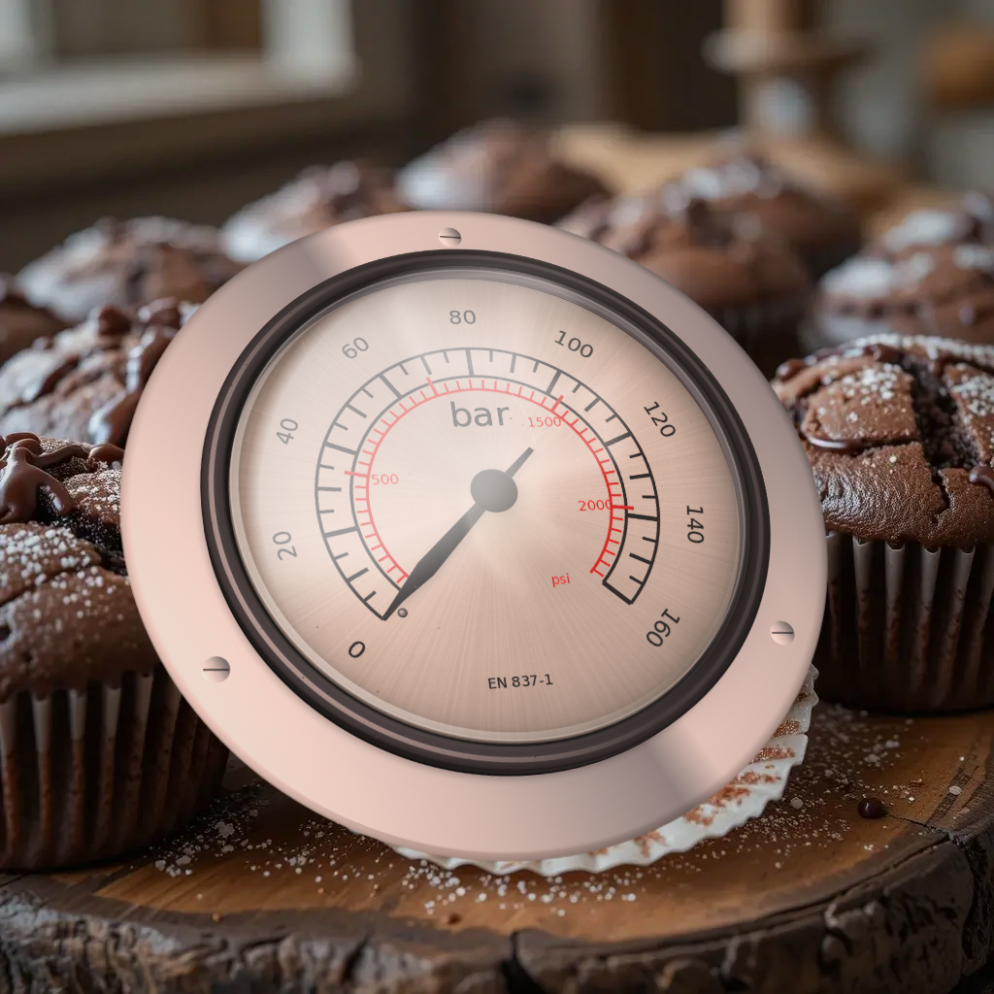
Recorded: 0 (bar)
